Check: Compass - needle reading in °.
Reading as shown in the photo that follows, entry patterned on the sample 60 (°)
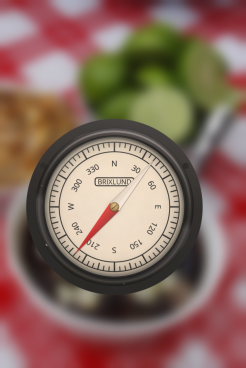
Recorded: 220 (°)
